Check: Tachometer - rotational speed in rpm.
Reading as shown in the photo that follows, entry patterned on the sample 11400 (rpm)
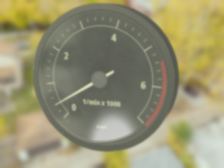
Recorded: 400 (rpm)
